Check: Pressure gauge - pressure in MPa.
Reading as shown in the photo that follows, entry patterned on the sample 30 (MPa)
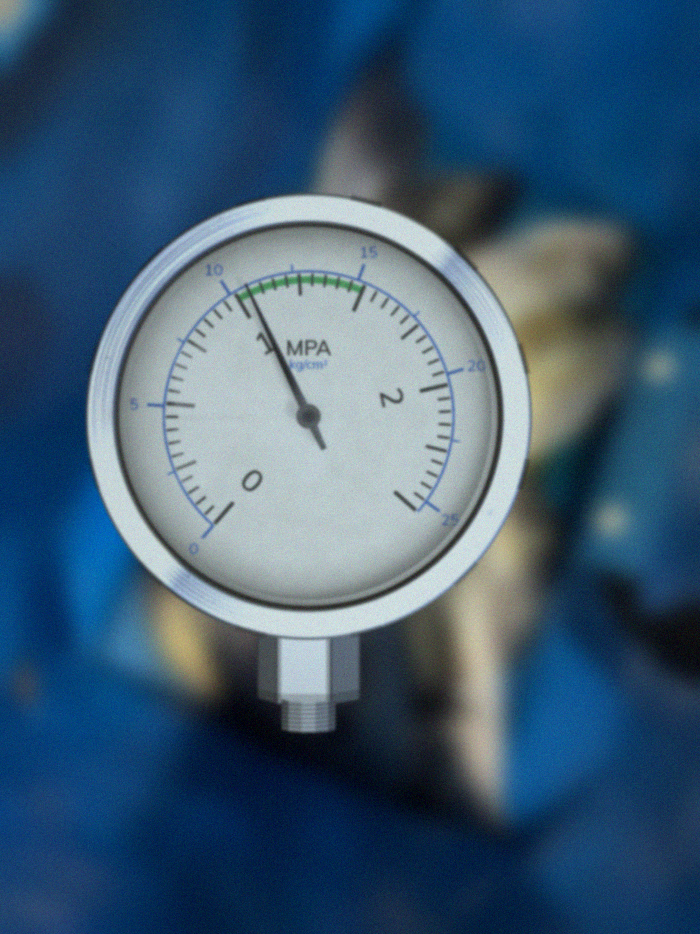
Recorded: 1.05 (MPa)
